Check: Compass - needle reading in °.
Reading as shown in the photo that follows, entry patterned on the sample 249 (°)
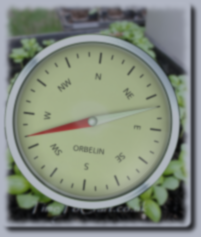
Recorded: 250 (°)
